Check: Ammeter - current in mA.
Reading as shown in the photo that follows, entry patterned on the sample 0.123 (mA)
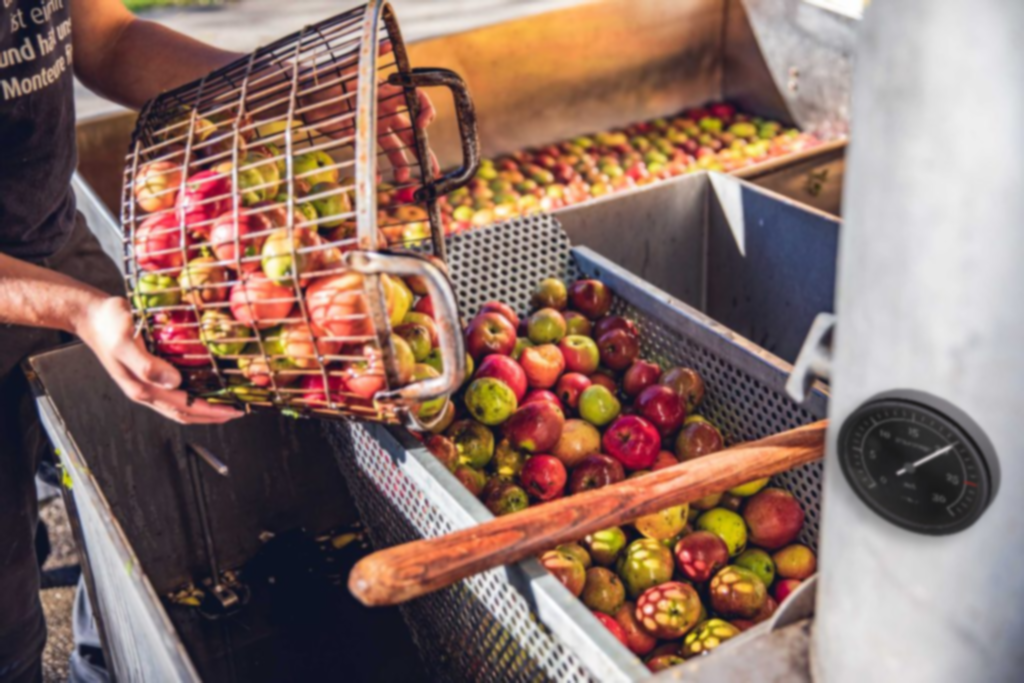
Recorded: 20 (mA)
